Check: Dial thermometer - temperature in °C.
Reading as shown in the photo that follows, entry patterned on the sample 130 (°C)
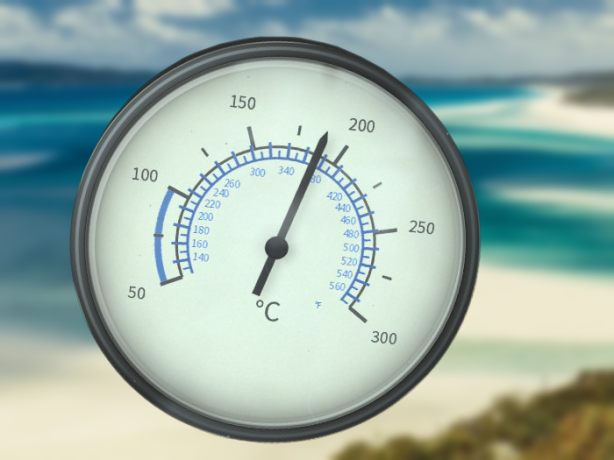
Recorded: 187.5 (°C)
